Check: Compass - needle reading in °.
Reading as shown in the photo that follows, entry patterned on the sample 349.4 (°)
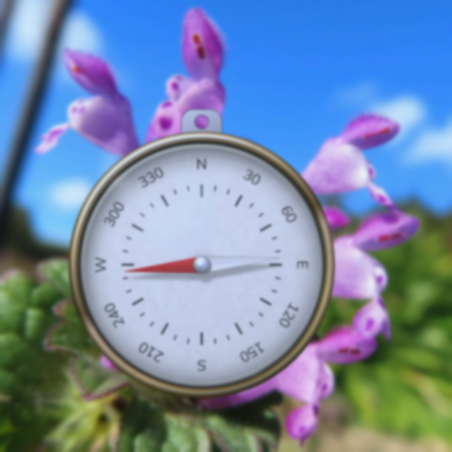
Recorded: 265 (°)
